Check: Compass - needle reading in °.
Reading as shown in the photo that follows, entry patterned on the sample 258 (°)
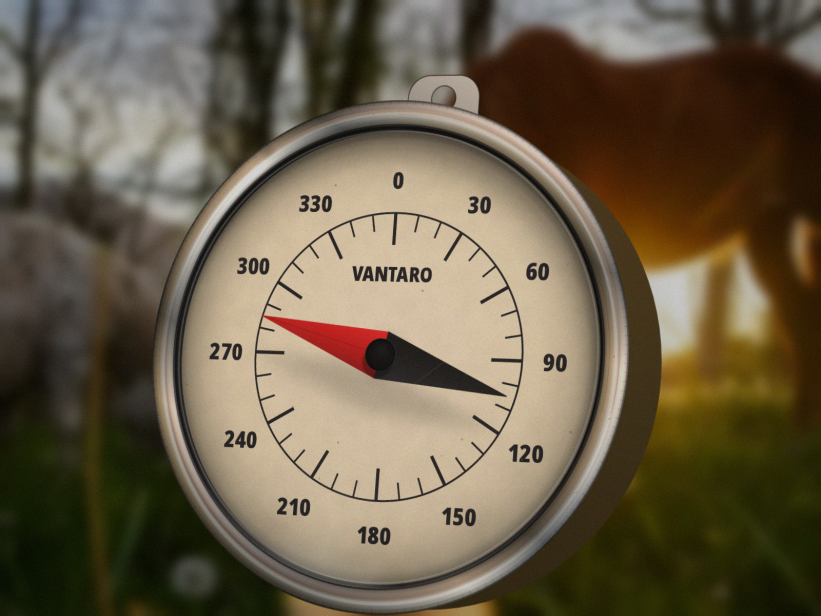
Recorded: 285 (°)
